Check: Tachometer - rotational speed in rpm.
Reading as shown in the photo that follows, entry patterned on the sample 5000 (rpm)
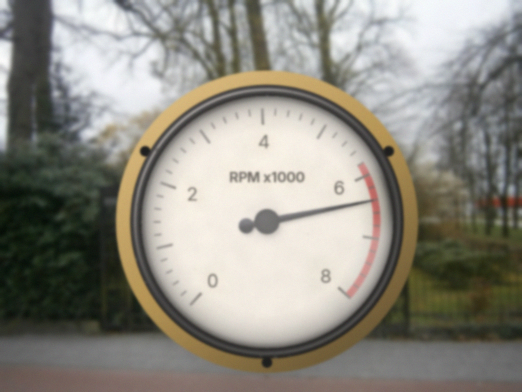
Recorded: 6400 (rpm)
